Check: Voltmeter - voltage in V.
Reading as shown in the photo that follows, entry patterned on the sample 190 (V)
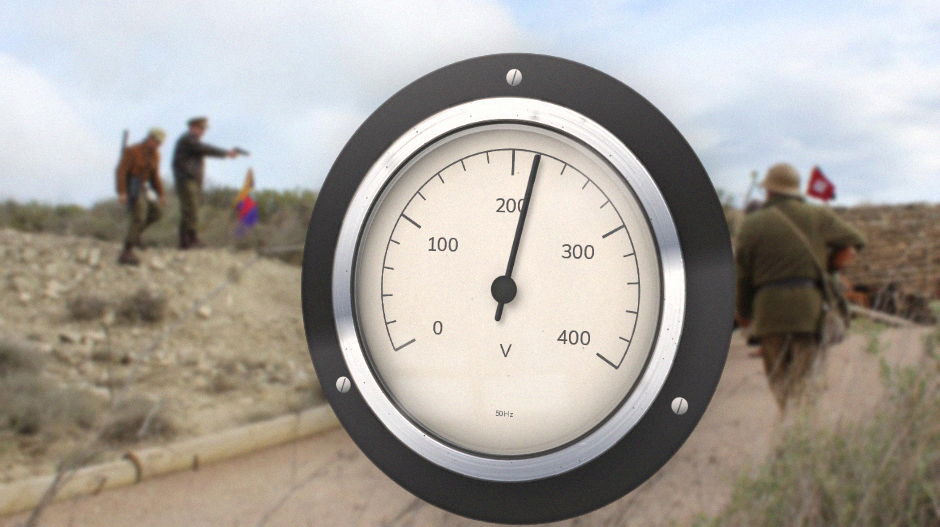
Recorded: 220 (V)
